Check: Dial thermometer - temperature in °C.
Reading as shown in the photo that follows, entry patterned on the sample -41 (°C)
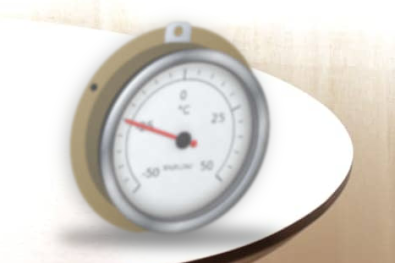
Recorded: -25 (°C)
